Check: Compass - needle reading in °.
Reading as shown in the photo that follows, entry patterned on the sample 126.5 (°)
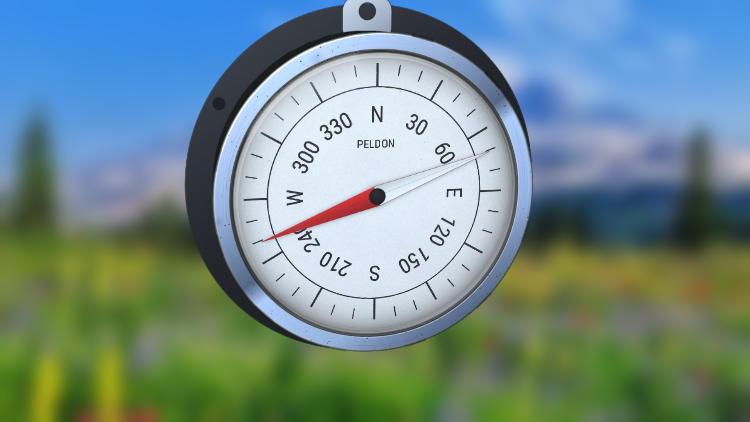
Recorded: 250 (°)
